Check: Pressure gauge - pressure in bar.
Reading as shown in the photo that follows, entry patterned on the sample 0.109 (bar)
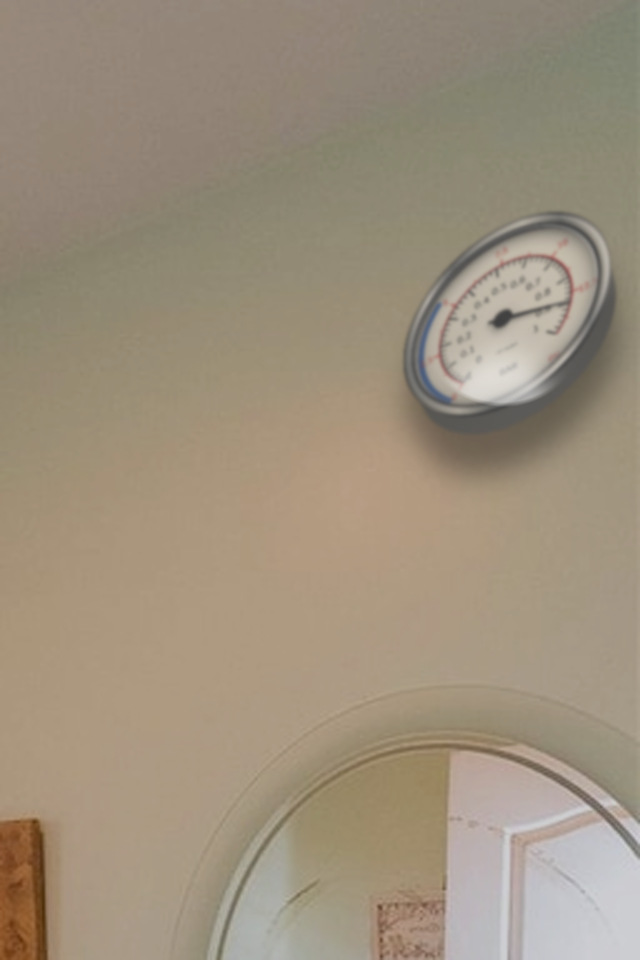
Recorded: 0.9 (bar)
